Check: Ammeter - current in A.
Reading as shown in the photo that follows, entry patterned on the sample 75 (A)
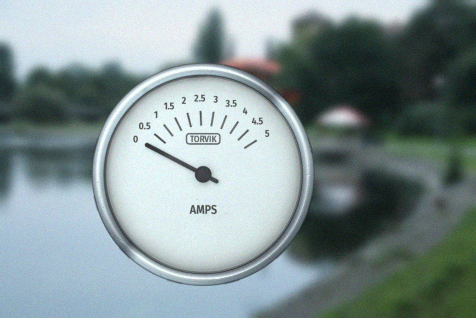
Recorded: 0 (A)
